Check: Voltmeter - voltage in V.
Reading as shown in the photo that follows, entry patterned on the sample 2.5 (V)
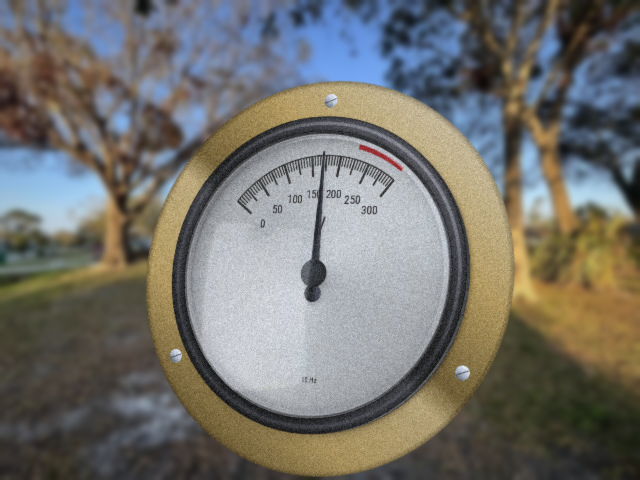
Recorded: 175 (V)
